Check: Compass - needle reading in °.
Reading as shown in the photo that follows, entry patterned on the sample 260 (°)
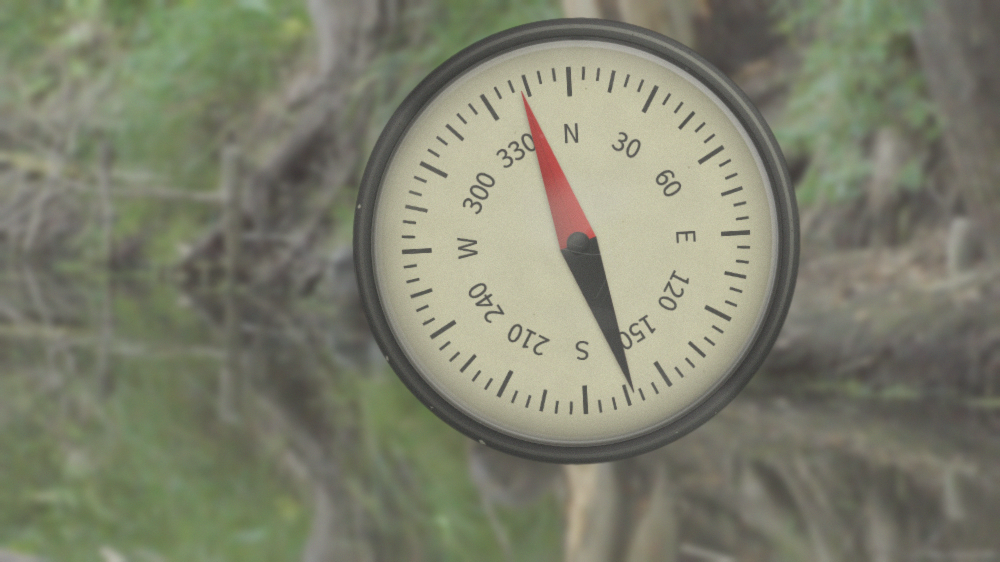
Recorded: 342.5 (°)
